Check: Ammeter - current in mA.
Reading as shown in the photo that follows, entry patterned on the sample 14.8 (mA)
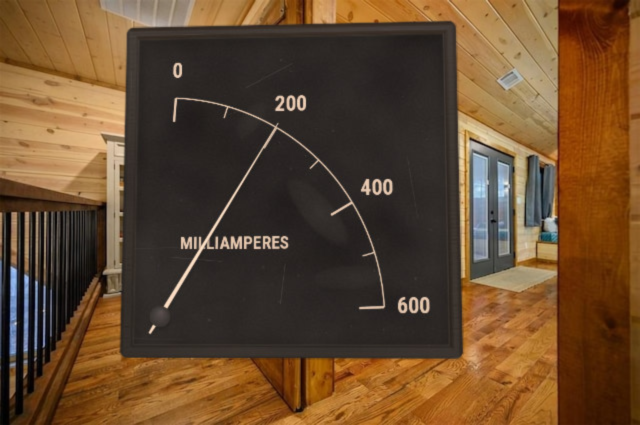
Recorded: 200 (mA)
